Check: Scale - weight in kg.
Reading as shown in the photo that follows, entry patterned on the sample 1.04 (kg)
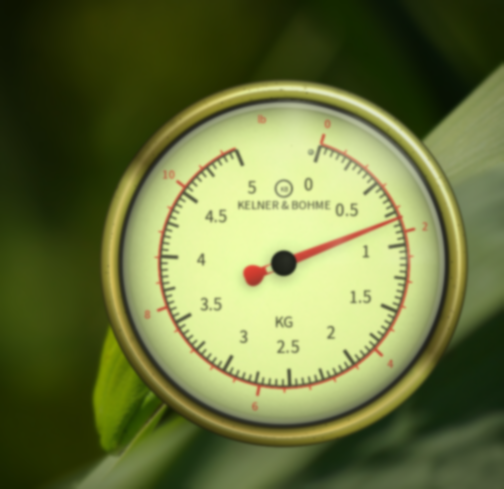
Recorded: 0.8 (kg)
